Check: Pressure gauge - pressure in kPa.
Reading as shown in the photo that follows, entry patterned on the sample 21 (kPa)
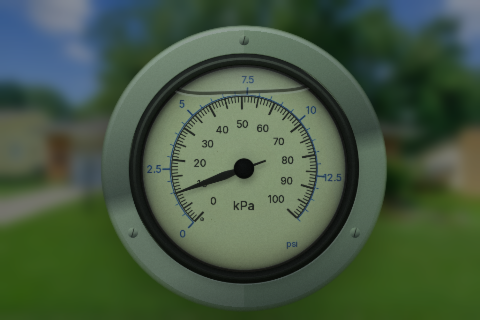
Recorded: 10 (kPa)
